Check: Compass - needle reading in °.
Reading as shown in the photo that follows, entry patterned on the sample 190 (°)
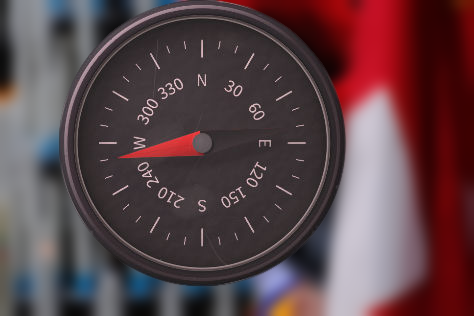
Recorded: 260 (°)
